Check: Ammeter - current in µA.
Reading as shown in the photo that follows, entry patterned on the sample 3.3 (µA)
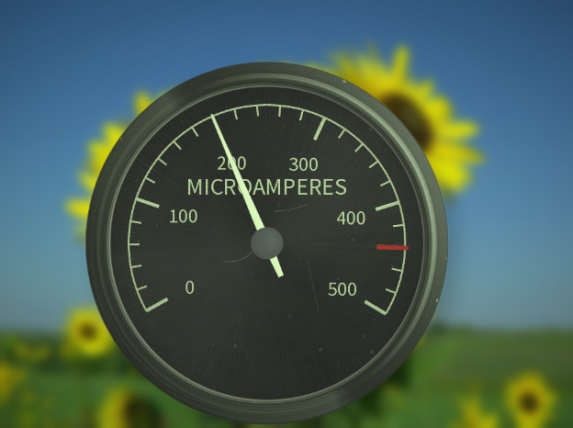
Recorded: 200 (µA)
